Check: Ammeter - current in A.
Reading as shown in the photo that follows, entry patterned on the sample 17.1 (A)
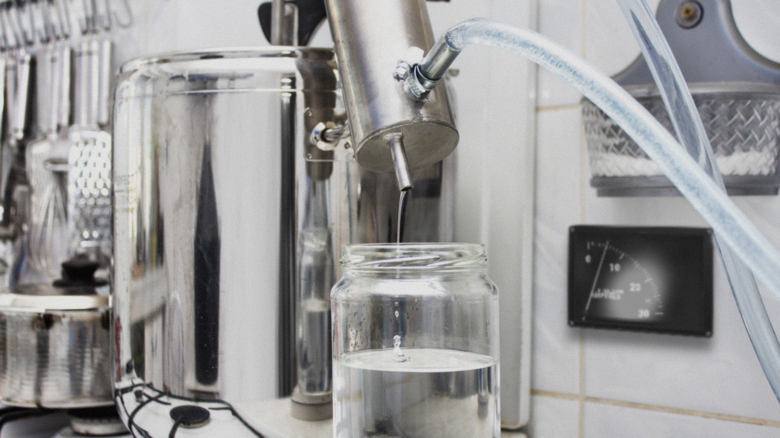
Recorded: 5 (A)
